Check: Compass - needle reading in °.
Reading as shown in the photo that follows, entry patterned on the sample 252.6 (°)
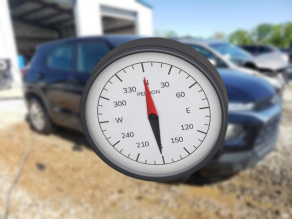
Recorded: 0 (°)
